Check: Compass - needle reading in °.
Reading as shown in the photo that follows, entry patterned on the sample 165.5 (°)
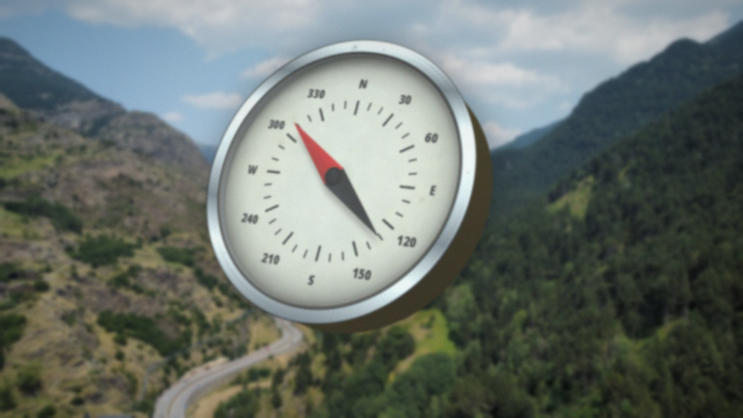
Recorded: 310 (°)
